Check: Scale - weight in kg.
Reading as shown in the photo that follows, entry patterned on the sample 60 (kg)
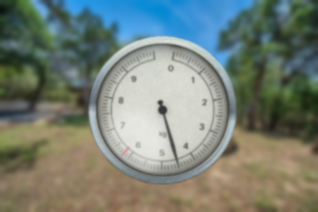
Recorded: 4.5 (kg)
